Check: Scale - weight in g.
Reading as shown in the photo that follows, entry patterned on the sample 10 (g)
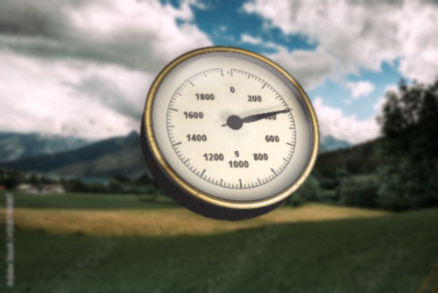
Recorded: 400 (g)
